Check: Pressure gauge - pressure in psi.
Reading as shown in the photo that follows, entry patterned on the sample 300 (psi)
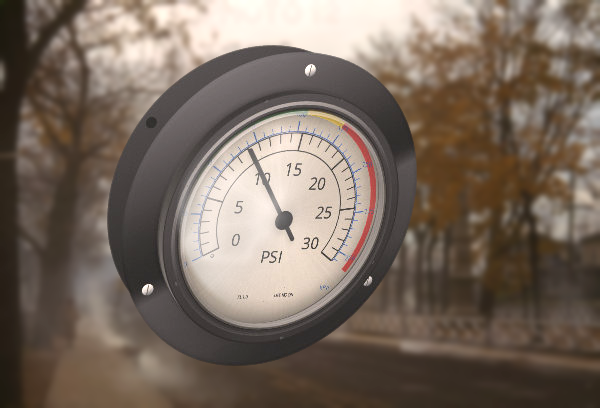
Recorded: 10 (psi)
